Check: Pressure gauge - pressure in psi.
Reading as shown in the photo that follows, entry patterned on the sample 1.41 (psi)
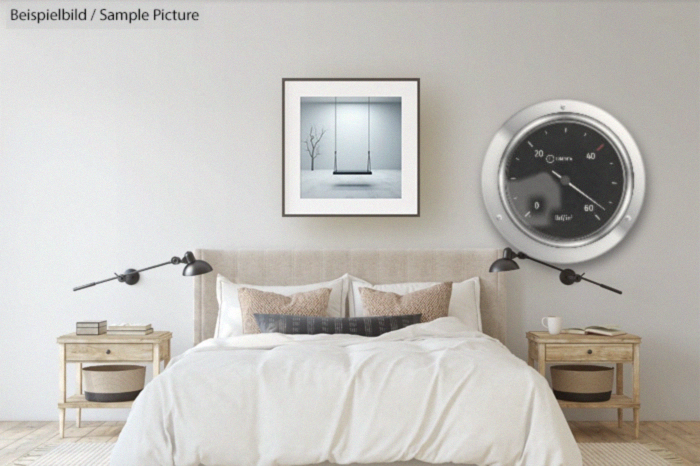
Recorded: 57.5 (psi)
